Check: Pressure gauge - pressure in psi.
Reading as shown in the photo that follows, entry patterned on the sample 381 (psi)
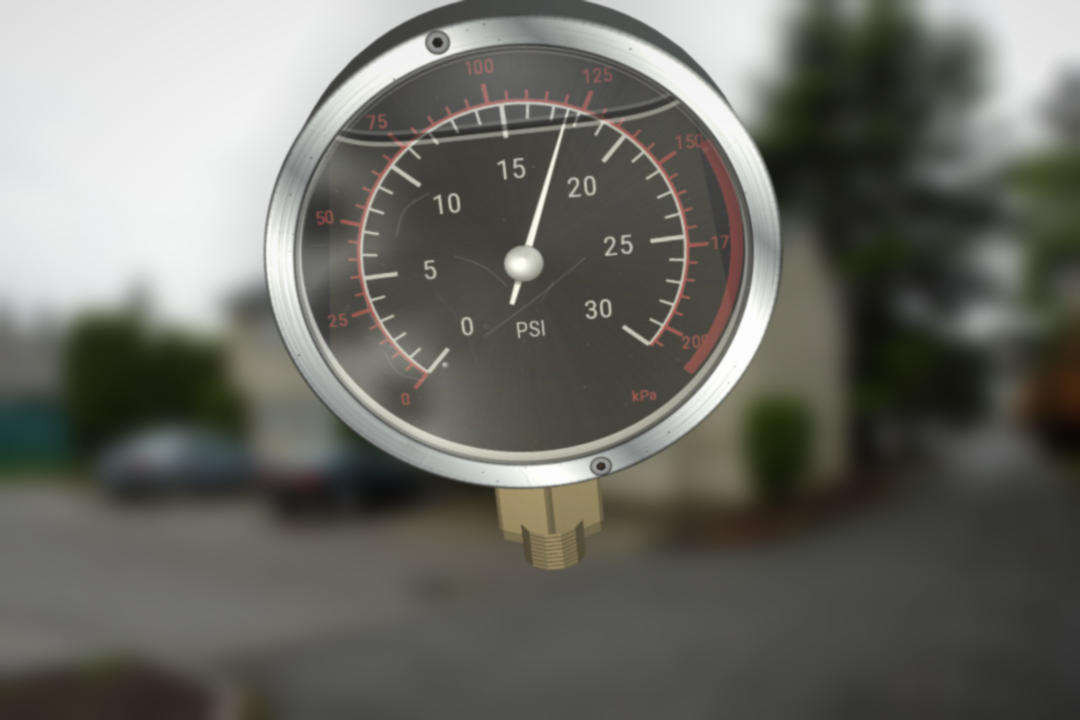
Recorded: 17.5 (psi)
